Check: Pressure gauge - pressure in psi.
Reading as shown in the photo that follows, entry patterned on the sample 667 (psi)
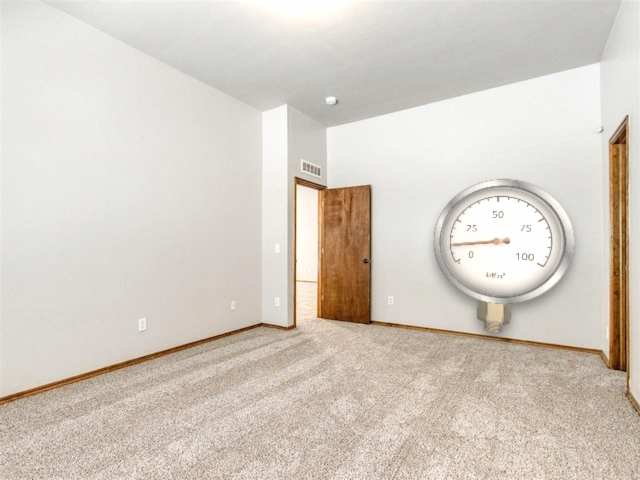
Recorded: 10 (psi)
